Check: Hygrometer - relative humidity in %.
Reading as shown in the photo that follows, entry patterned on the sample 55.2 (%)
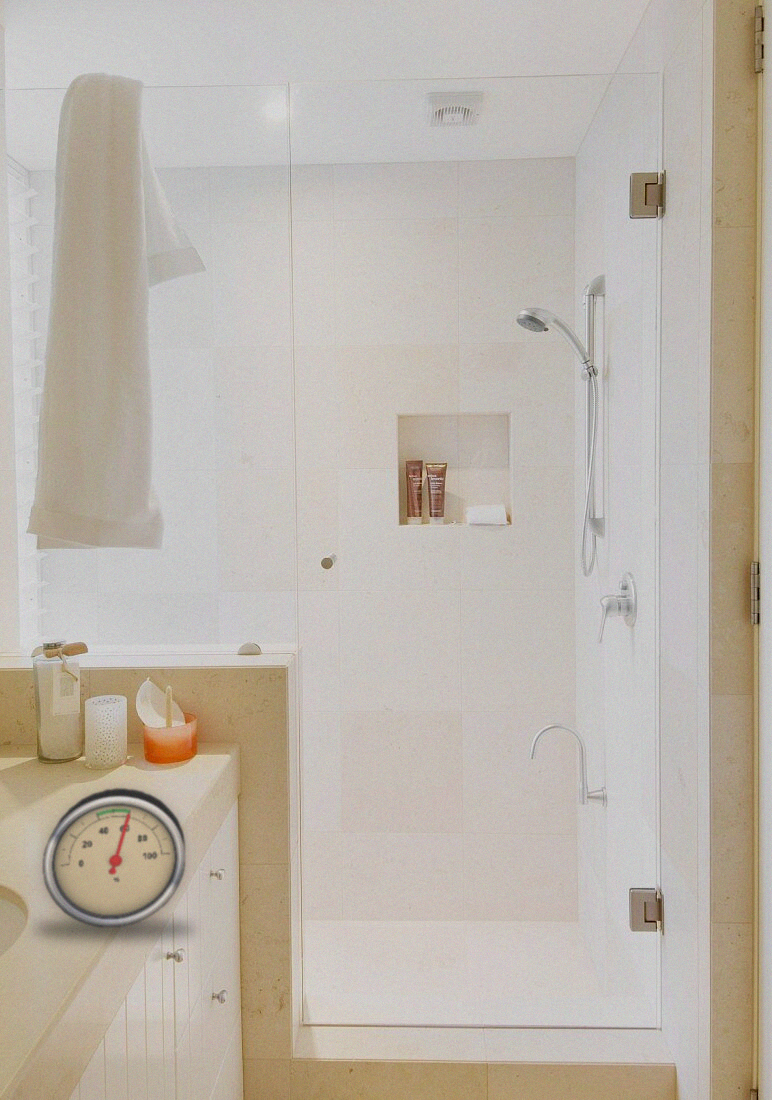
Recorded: 60 (%)
